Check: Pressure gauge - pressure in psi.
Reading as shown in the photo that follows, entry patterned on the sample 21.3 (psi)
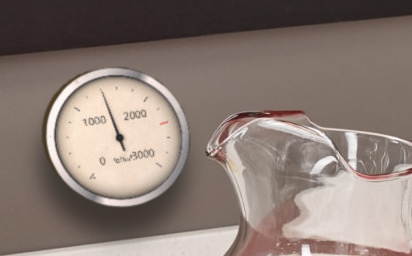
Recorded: 1400 (psi)
